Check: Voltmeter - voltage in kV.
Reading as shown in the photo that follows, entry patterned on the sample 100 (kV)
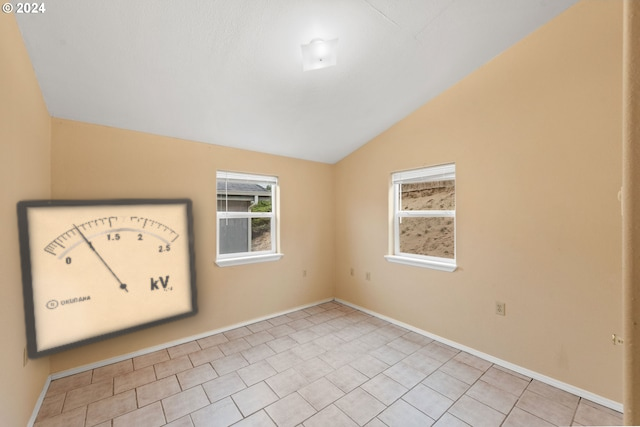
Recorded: 1 (kV)
